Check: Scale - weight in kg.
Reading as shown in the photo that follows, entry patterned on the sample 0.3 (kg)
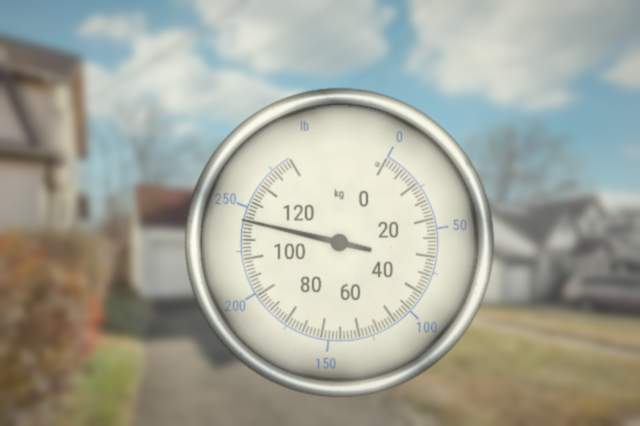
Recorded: 110 (kg)
